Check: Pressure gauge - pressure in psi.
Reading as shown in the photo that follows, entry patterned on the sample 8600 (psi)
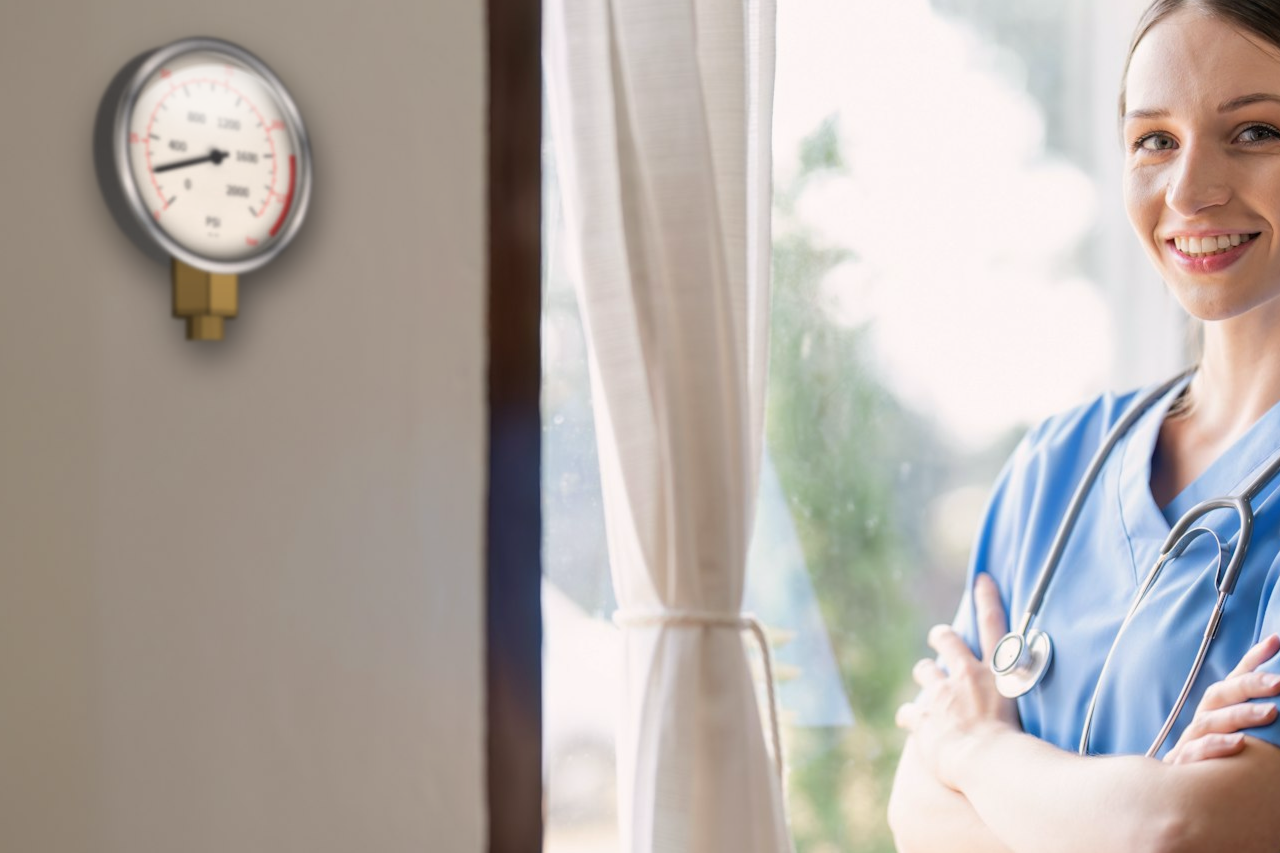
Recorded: 200 (psi)
